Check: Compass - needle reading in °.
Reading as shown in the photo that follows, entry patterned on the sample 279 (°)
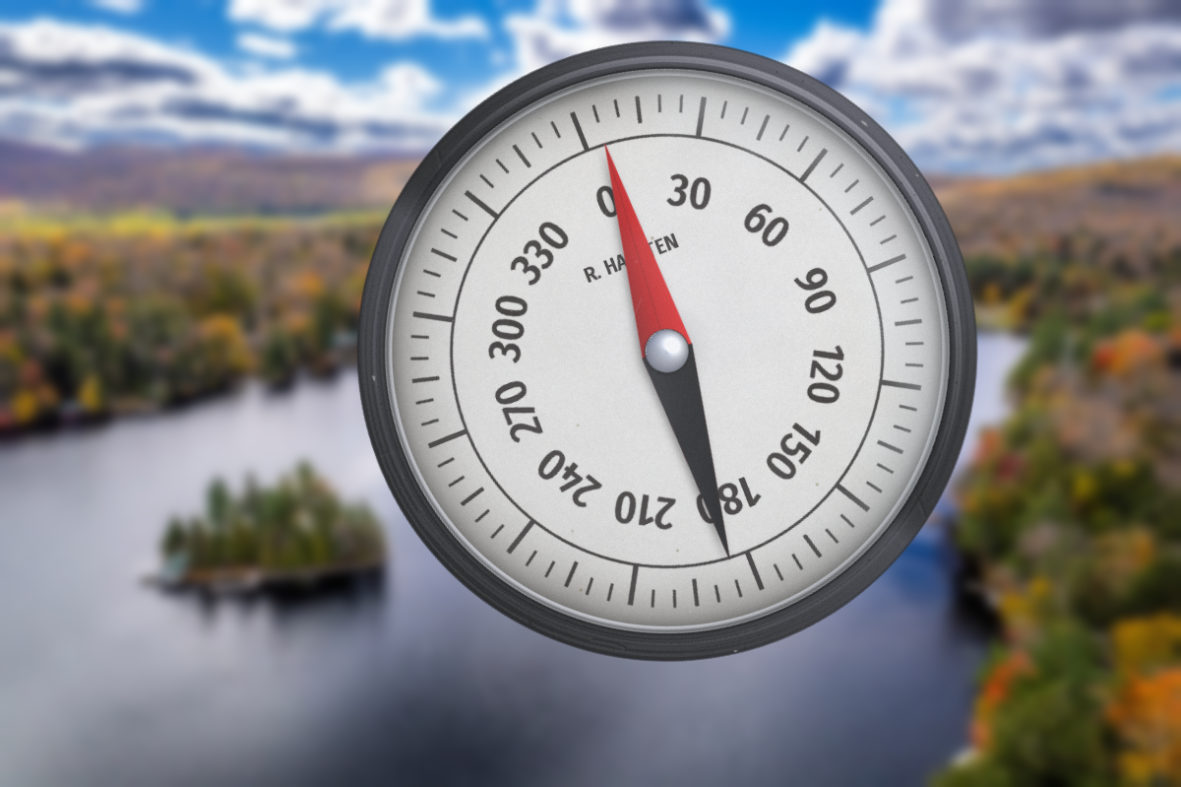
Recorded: 5 (°)
